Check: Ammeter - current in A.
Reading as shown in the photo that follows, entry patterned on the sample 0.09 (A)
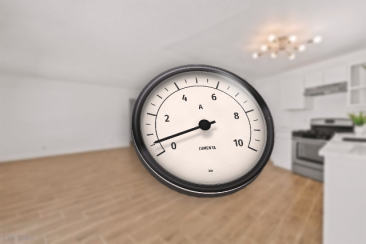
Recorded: 0.5 (A)
